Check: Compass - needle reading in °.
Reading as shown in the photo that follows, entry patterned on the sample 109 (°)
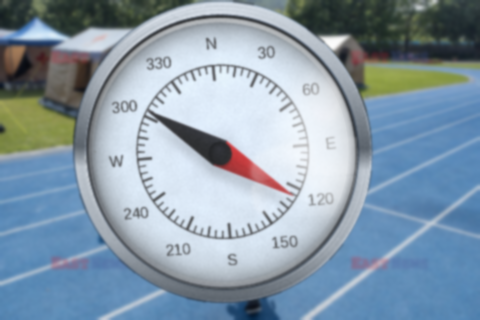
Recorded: 125 (°)
